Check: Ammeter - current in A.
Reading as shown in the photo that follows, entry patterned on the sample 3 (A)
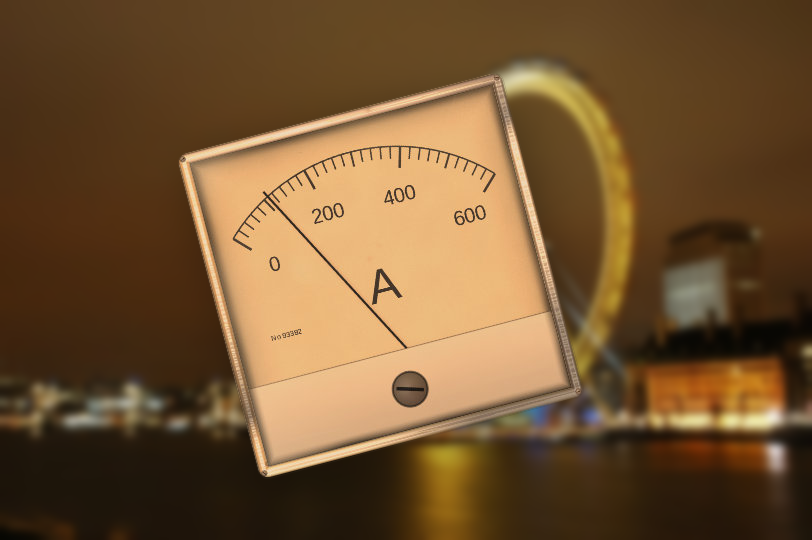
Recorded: 110 (A)
